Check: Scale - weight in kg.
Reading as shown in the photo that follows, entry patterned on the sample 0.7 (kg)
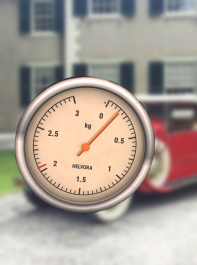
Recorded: 0.15 (kg)
